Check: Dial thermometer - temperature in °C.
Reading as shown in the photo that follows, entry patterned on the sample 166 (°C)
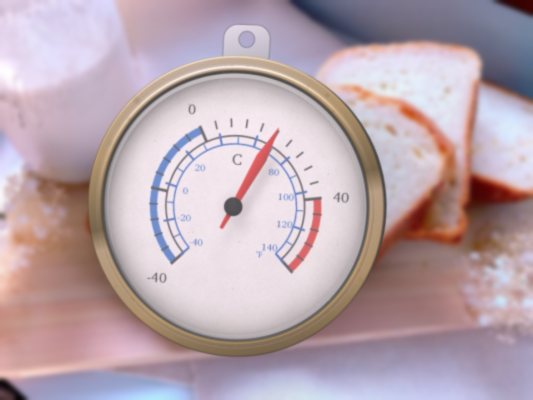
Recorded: 20 (°C)
